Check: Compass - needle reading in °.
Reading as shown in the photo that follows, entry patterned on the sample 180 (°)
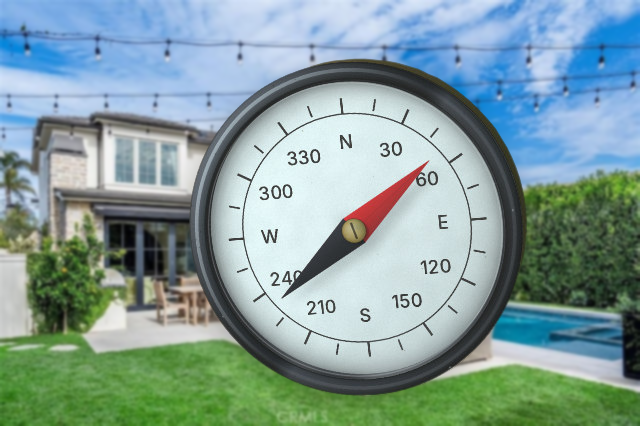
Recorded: 52.5 (°)
